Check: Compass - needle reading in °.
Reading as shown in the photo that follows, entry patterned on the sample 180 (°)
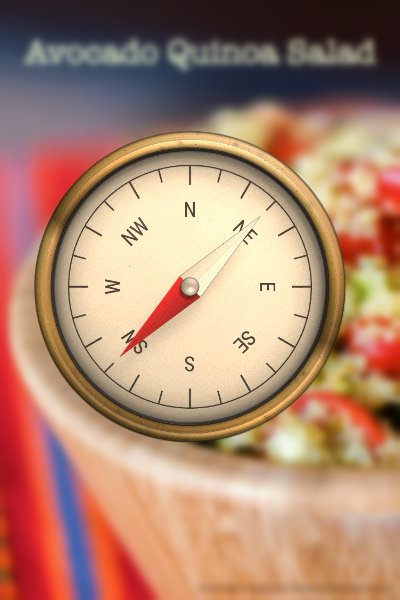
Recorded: 225 (°)
